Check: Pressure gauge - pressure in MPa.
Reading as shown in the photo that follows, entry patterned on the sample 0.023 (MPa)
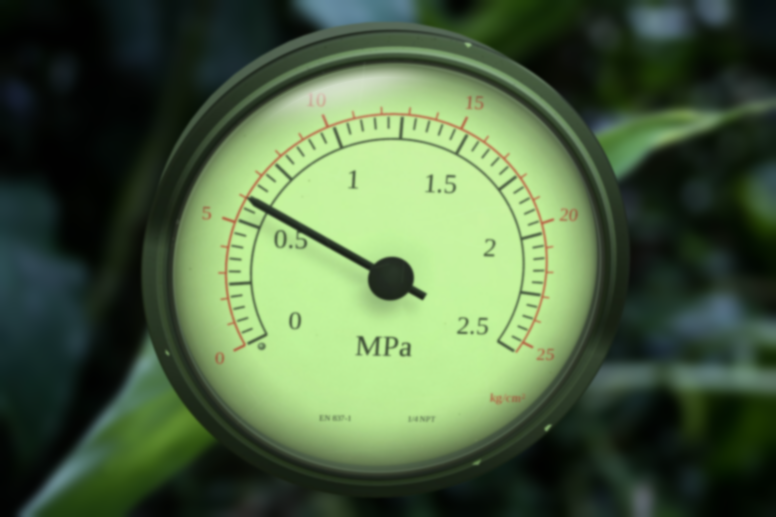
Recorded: 0.6 (MPa)
